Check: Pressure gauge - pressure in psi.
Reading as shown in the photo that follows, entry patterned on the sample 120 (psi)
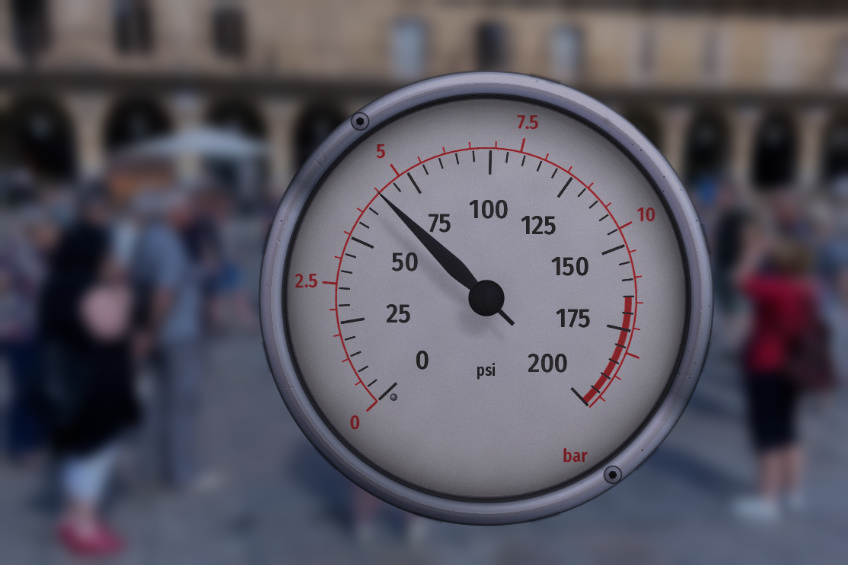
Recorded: 65 (psi)
